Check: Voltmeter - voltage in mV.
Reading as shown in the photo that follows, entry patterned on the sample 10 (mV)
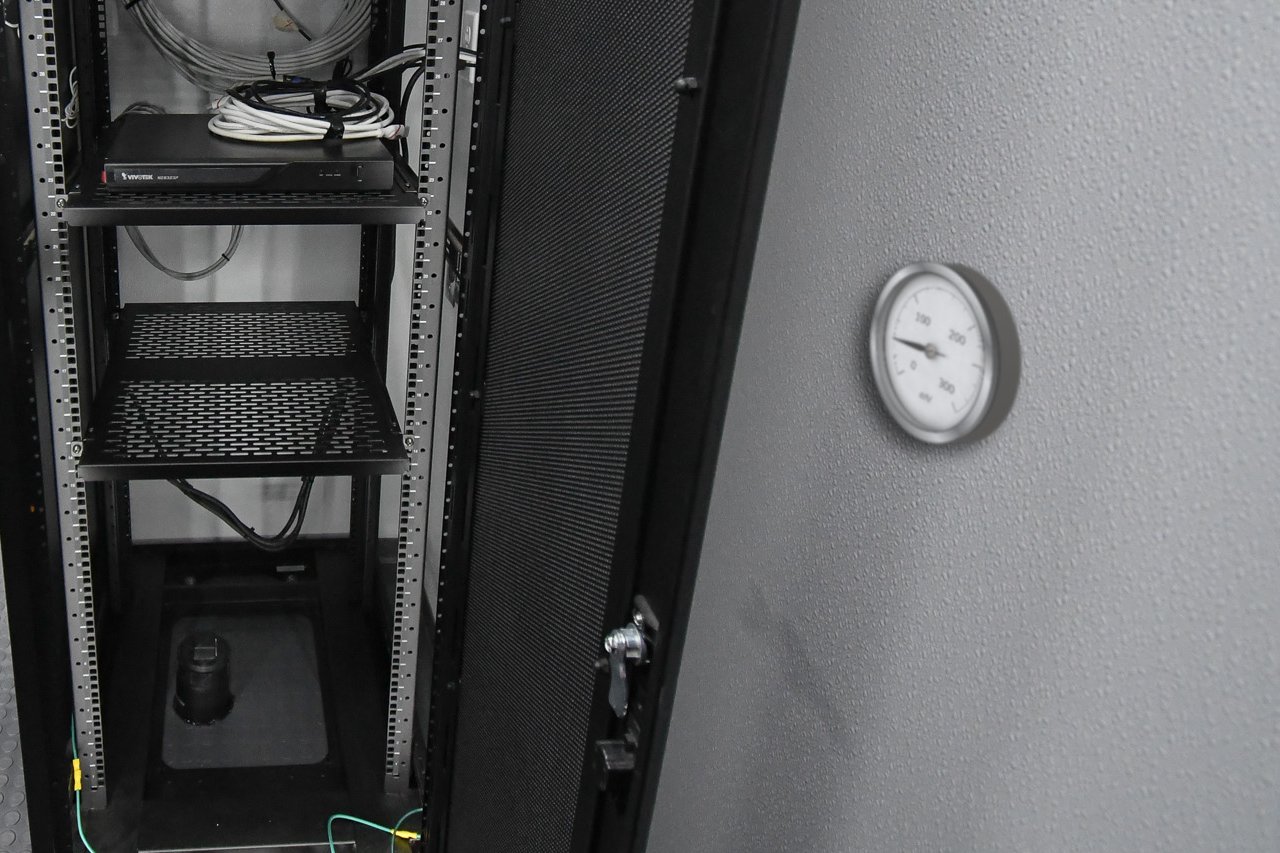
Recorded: 40 (mV)
